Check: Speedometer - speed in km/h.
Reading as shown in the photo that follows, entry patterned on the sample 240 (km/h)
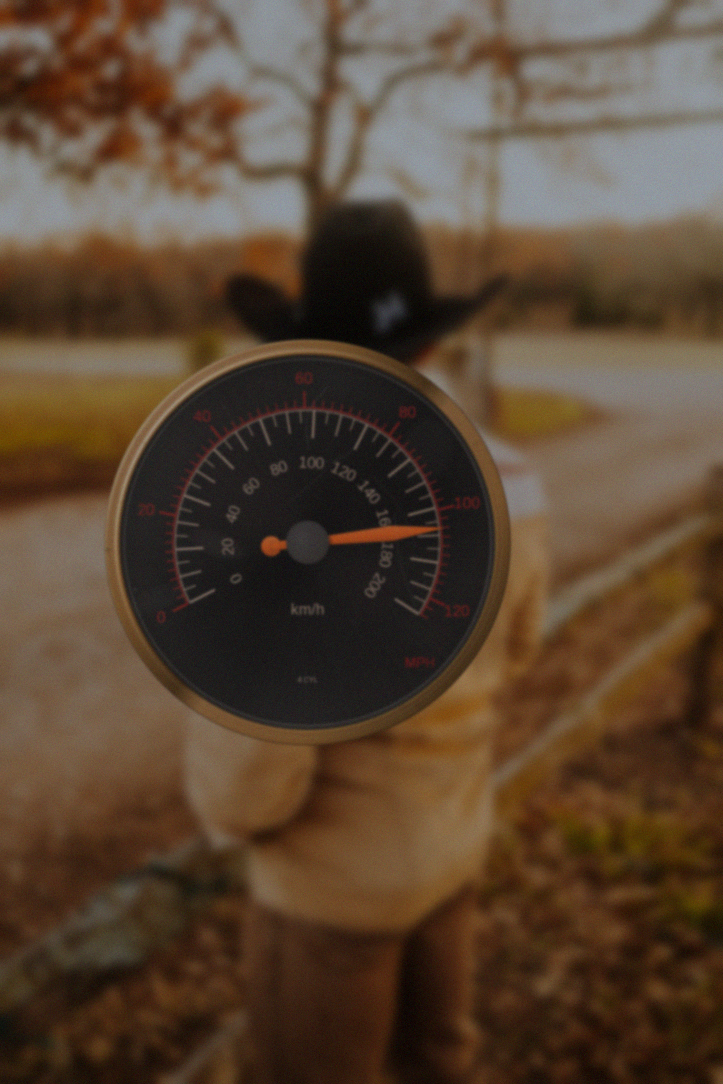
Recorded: 167.5 (km/h)
